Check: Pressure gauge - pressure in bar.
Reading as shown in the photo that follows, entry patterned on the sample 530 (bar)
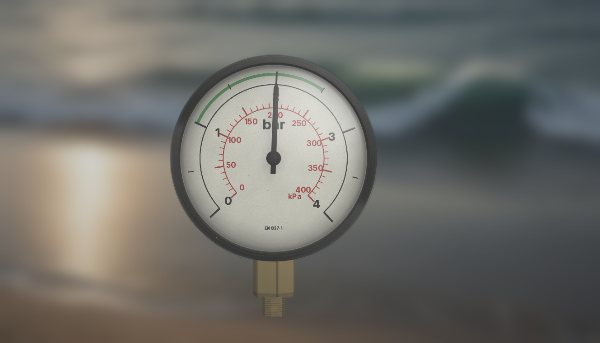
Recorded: 2 (bar)
